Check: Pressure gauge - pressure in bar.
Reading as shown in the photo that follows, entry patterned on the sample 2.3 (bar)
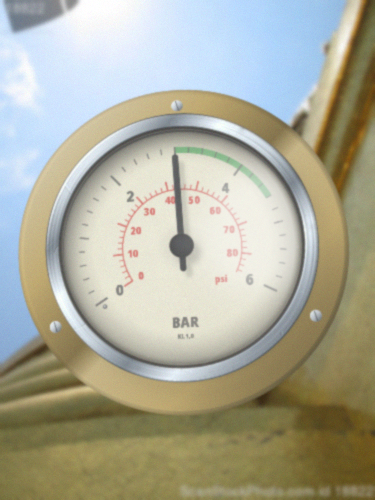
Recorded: 3 (bar)
